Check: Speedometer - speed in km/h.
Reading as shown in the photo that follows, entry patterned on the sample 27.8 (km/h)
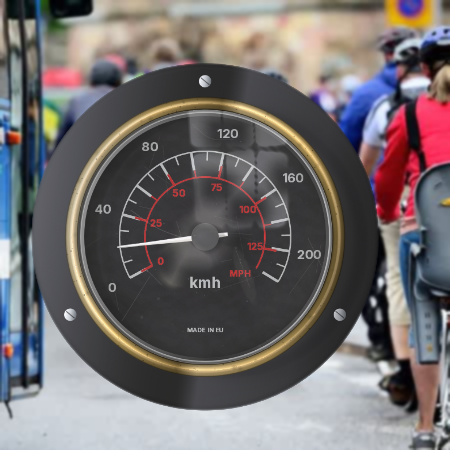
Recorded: 20 (km/h)
